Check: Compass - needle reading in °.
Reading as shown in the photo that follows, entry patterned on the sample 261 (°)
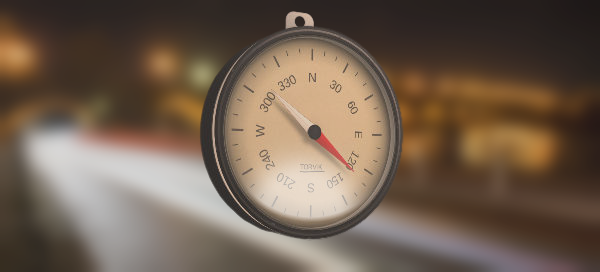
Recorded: 130 (°)
